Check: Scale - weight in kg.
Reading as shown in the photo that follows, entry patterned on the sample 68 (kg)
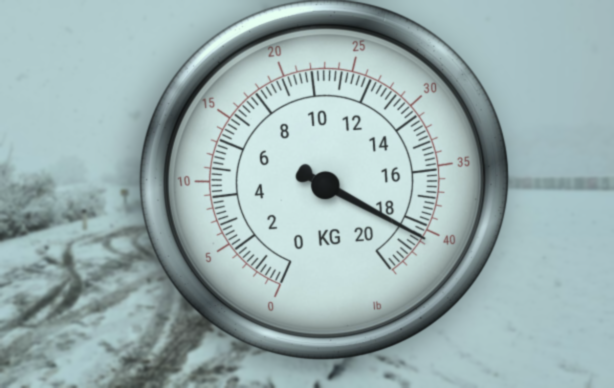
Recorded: 18.4 (kg)
